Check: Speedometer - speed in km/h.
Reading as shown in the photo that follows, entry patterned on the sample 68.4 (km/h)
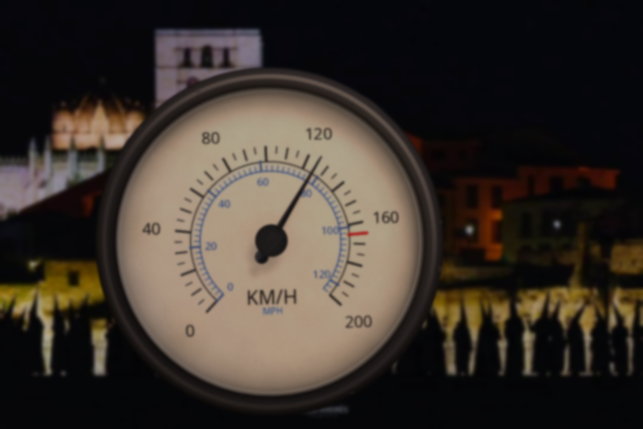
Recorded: 125 (km/h)
